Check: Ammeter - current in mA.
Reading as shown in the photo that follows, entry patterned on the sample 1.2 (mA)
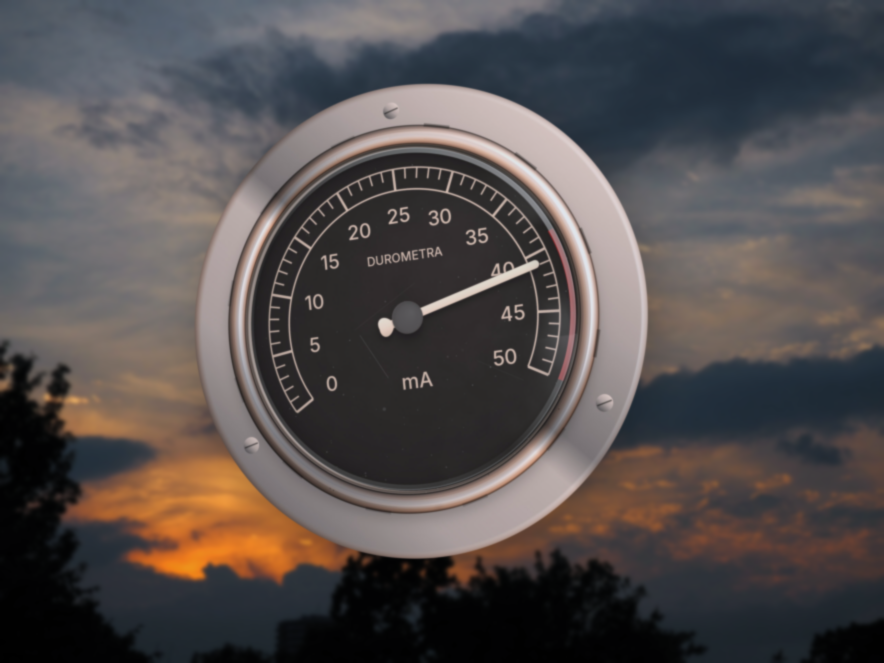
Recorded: 41 (mA)
